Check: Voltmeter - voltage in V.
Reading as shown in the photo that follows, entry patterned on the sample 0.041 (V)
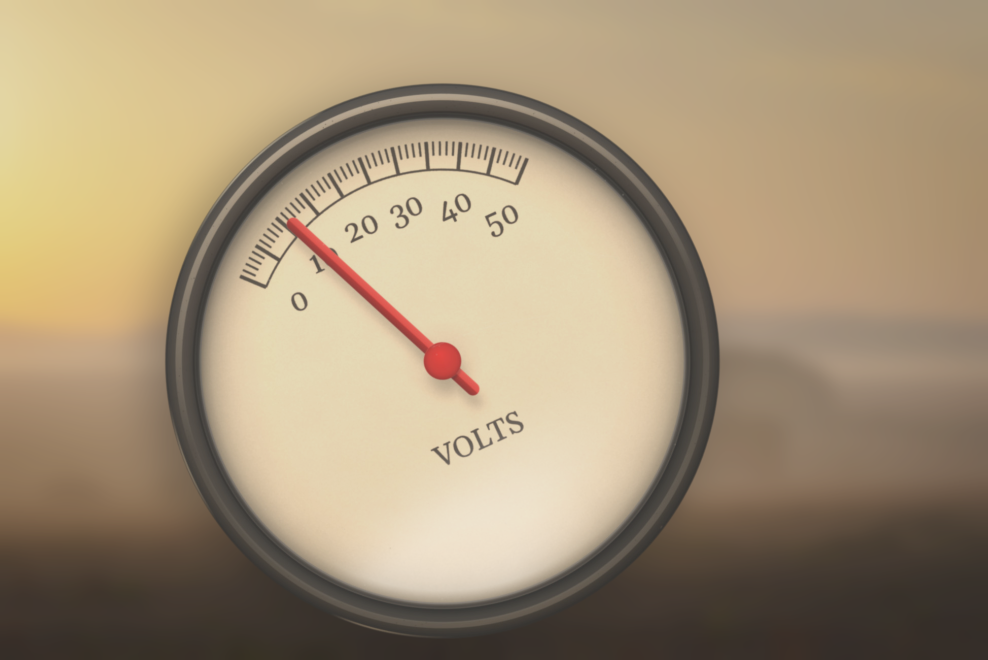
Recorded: 11 (V)
